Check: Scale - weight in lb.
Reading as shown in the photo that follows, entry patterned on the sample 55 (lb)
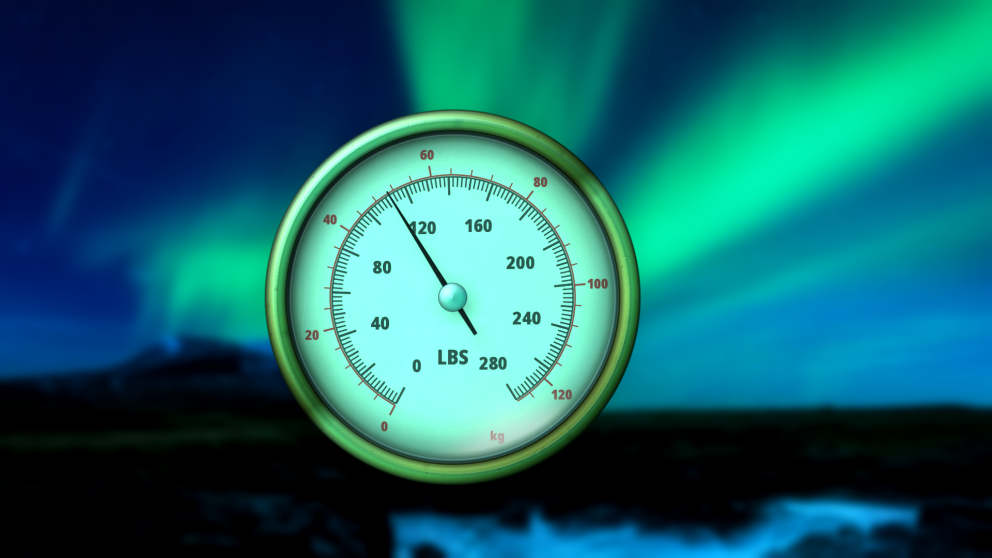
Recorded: 112 (lb)
